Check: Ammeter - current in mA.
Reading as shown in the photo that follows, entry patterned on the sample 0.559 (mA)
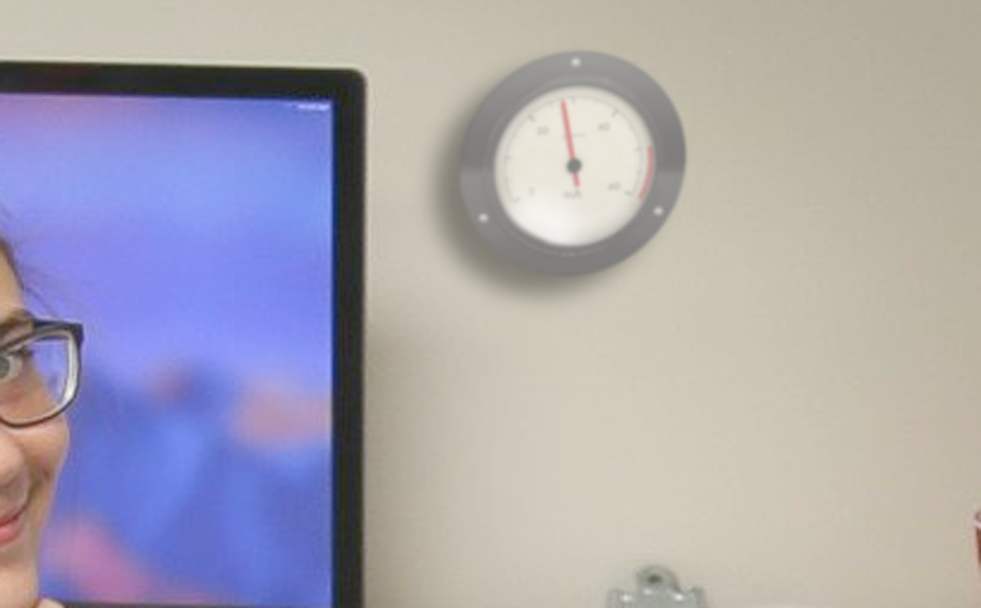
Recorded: 27.5 (mA)
